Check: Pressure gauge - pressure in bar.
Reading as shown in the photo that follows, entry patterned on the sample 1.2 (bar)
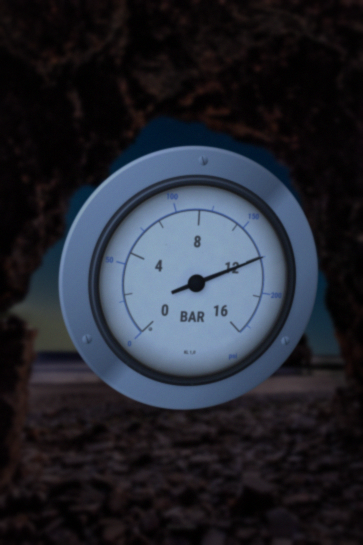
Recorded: 12 (bar)
